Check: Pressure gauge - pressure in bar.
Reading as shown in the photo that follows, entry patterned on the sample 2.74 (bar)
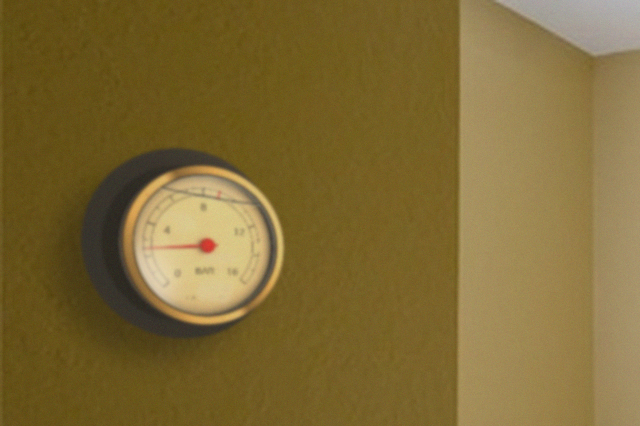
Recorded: 2.5 (bar)
